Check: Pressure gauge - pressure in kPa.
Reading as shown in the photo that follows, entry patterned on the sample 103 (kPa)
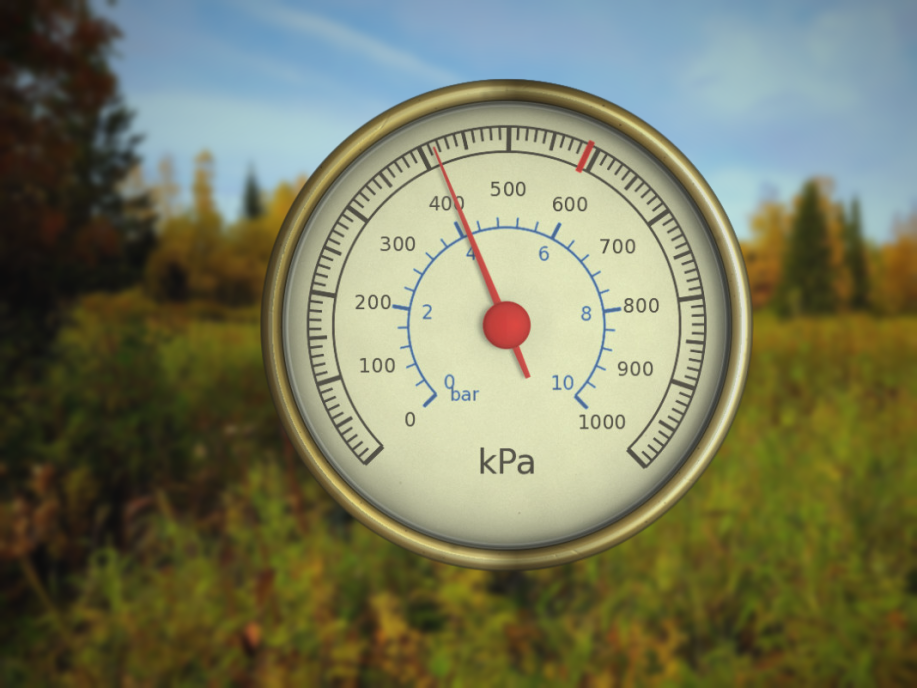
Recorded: 415 (kPa)
